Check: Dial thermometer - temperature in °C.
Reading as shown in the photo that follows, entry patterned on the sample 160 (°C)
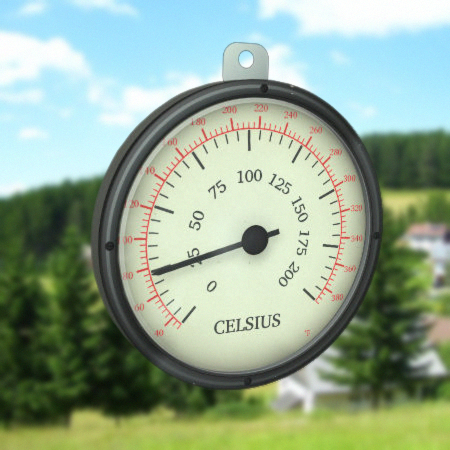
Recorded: 25 (°C)
